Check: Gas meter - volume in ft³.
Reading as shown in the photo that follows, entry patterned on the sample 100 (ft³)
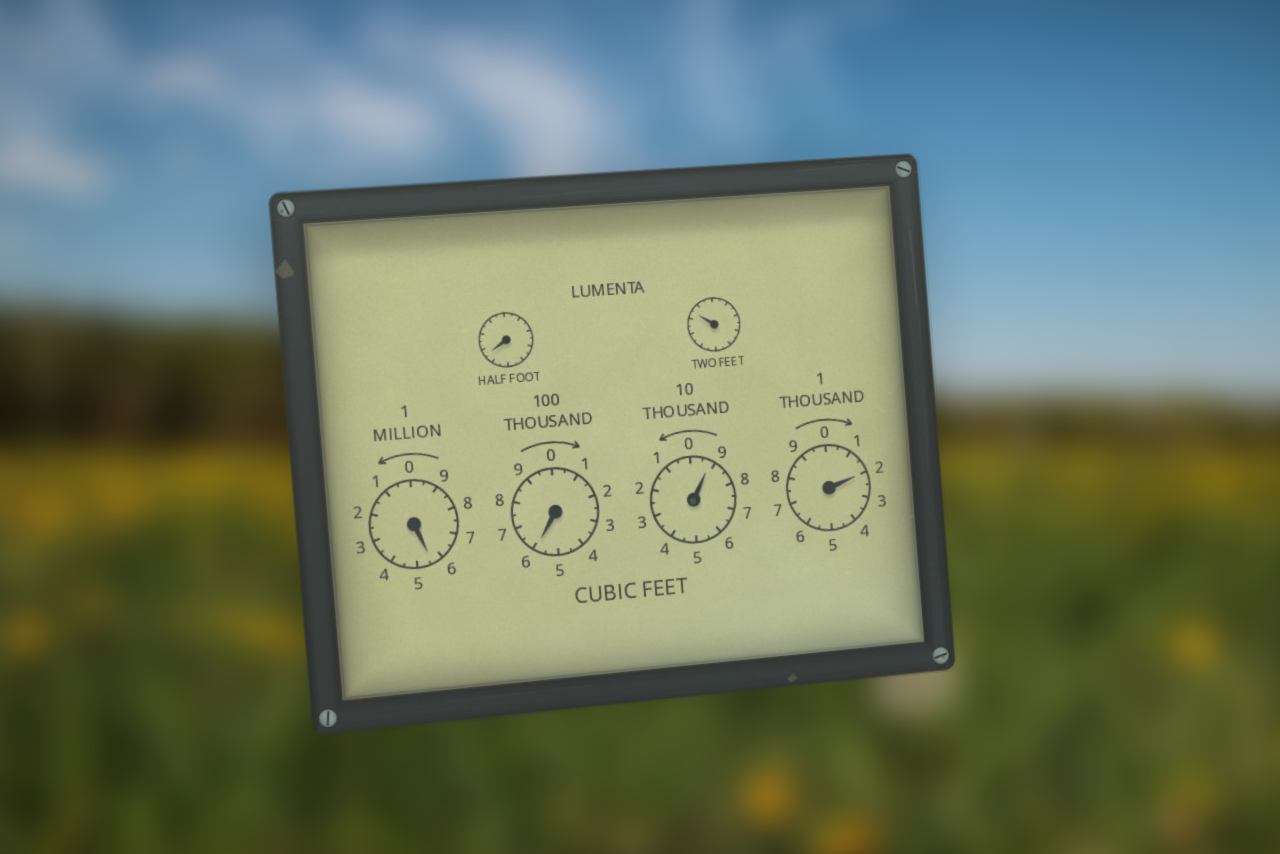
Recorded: 559200 (ft³)
